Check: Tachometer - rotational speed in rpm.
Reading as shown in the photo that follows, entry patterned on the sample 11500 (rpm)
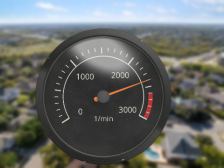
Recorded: 2400 (rpm)
